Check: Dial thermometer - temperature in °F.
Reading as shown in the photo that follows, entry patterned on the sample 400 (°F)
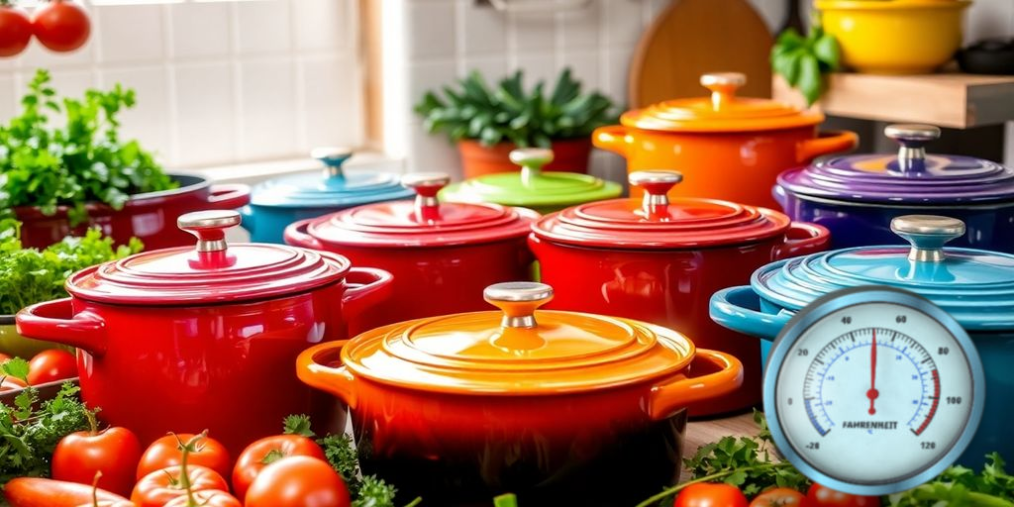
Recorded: 50 (°F)
